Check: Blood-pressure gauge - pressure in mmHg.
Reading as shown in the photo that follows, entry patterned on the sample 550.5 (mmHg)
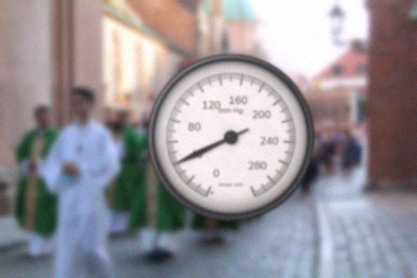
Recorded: 40 (mmHg)
